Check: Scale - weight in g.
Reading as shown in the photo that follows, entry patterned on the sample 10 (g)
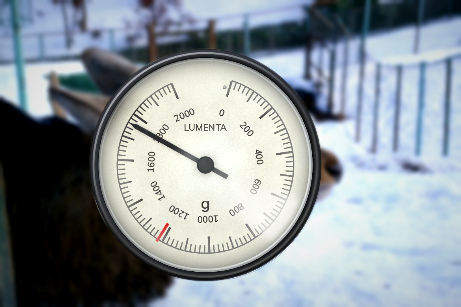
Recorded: 1760 (g)
